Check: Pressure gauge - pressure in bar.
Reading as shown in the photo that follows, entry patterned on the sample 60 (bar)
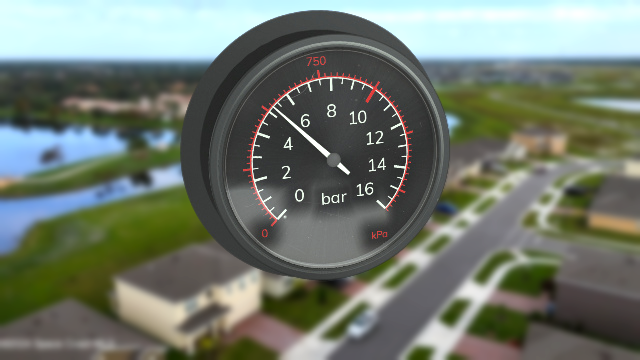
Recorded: 5.25 (bar)
